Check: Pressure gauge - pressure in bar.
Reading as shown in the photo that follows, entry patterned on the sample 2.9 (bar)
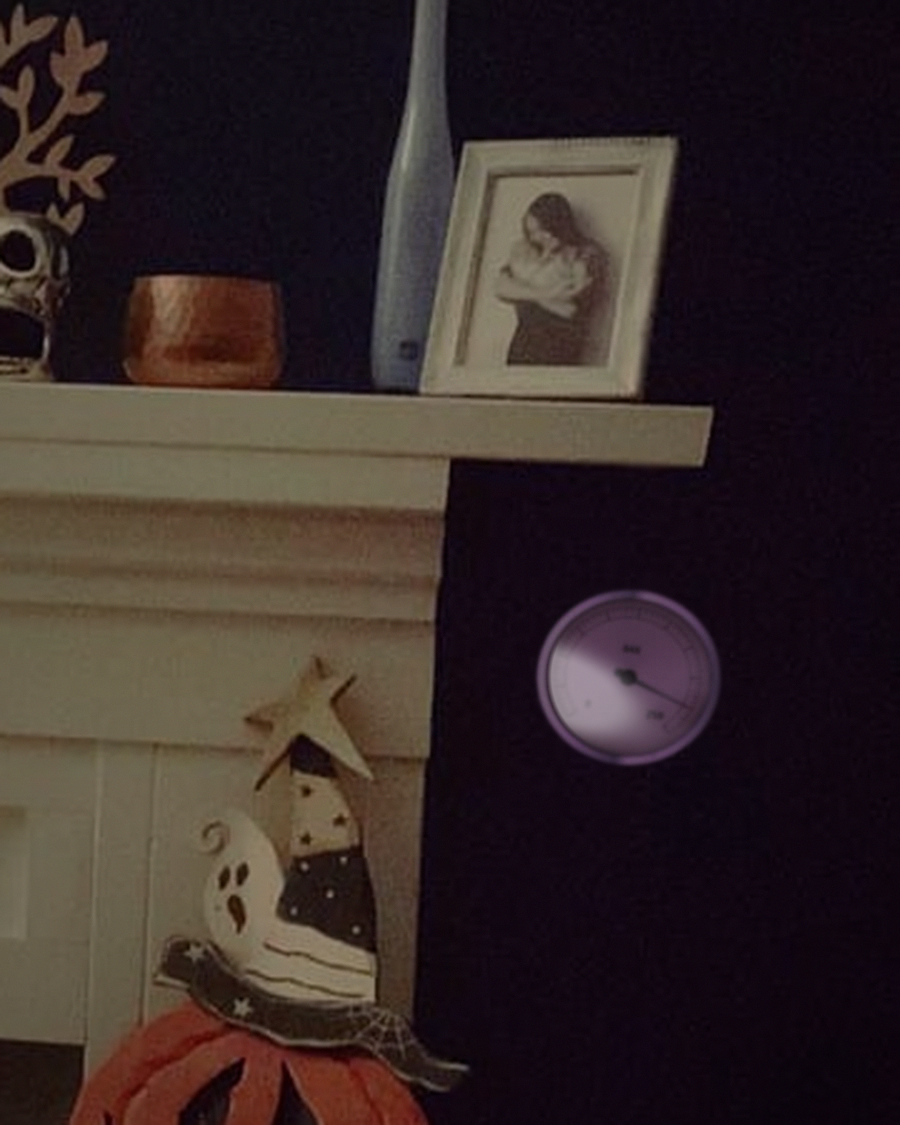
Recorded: 225 (bar)
